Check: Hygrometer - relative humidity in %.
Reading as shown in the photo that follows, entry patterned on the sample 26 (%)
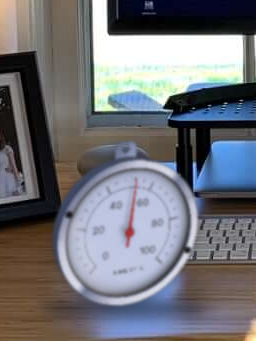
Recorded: 52 (%)
